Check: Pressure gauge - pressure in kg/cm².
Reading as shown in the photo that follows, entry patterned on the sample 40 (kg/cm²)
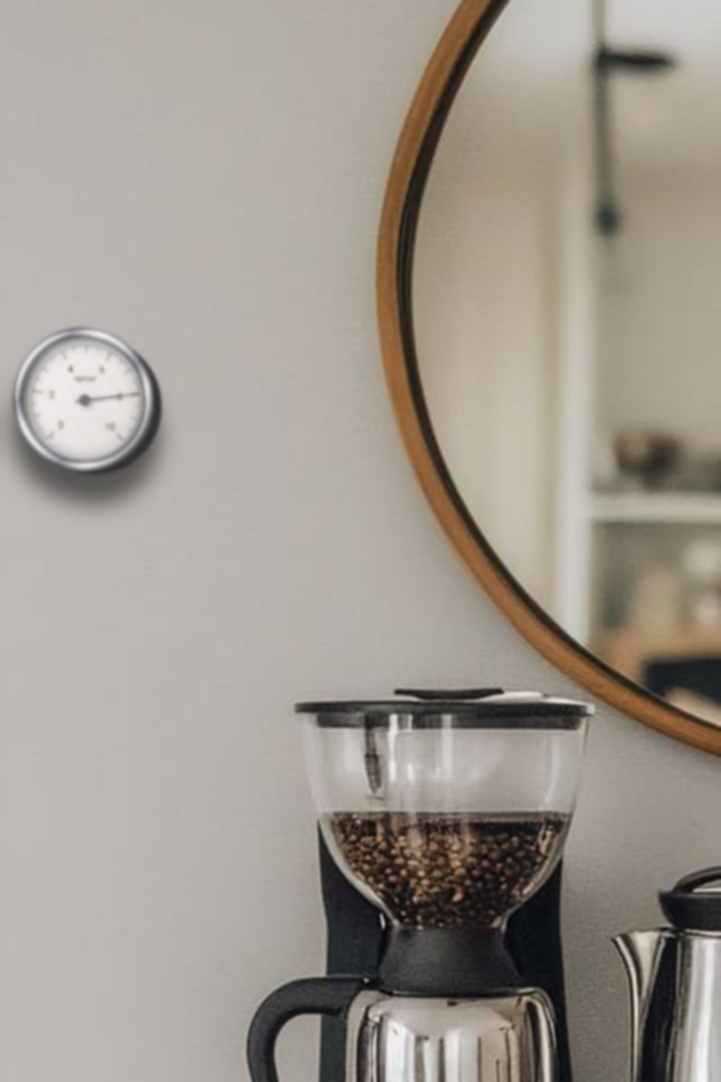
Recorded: 8 (kg/cm²)
